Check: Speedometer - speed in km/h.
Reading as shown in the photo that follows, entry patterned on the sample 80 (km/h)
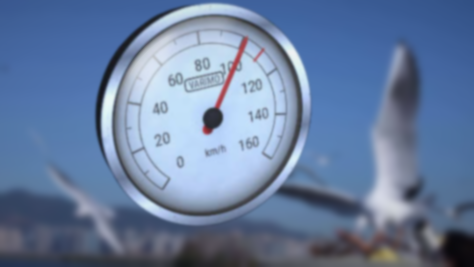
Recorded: 100 (km/h)
